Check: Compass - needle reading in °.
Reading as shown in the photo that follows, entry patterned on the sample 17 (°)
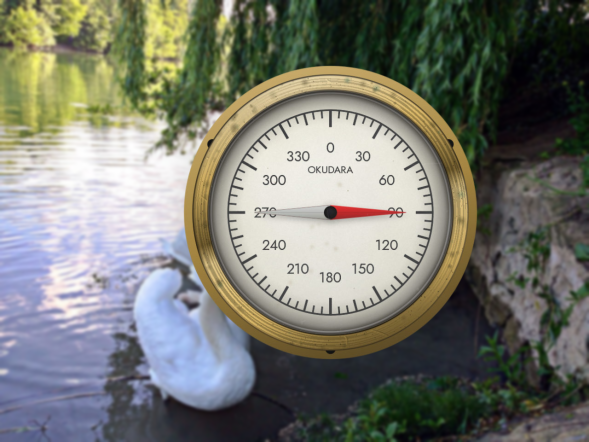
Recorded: 90 (°)
